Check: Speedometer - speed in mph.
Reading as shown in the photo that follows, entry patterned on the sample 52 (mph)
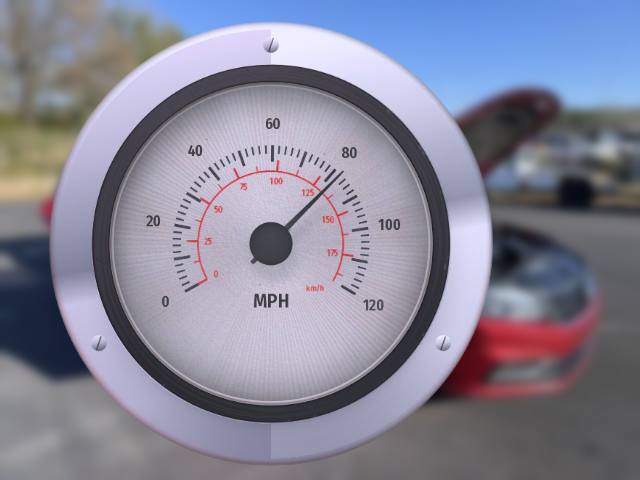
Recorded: 82 (mph)
